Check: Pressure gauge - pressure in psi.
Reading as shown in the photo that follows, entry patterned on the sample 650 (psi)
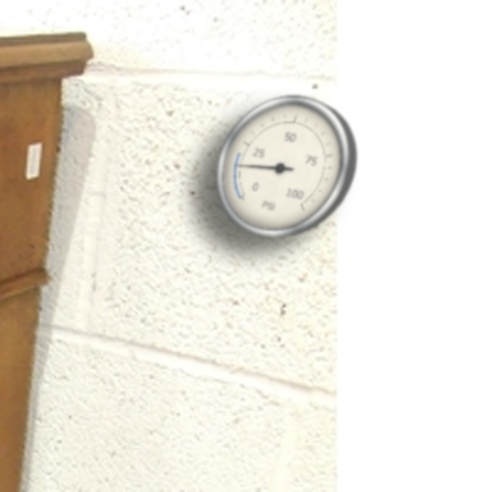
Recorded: 15 (psi)
